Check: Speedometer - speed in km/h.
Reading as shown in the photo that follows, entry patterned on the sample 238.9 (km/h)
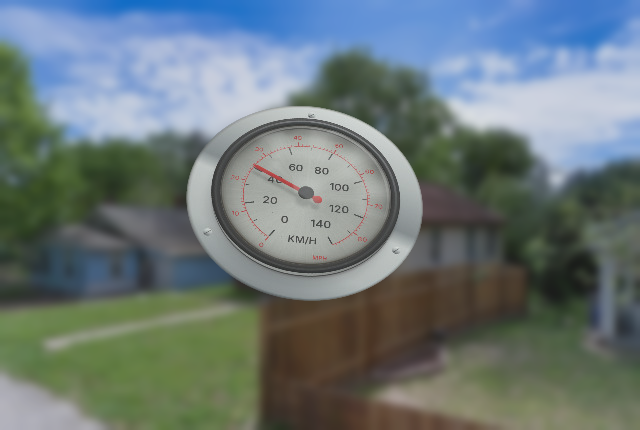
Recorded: 40 (km/h)
